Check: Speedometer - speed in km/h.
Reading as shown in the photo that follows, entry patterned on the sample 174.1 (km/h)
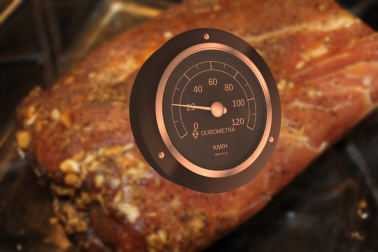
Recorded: 20 (km/h)
